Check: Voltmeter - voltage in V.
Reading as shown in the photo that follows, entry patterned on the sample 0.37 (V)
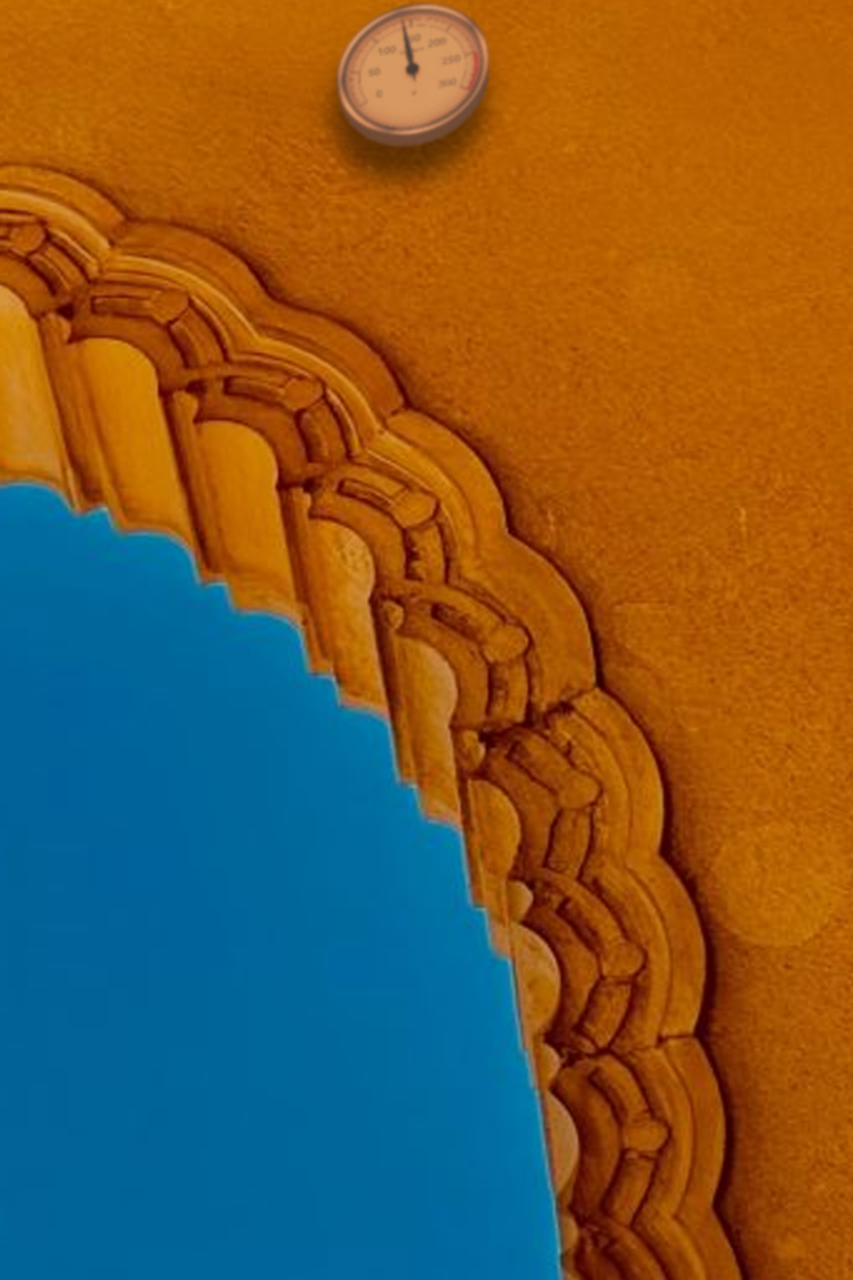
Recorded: 140 (V)
